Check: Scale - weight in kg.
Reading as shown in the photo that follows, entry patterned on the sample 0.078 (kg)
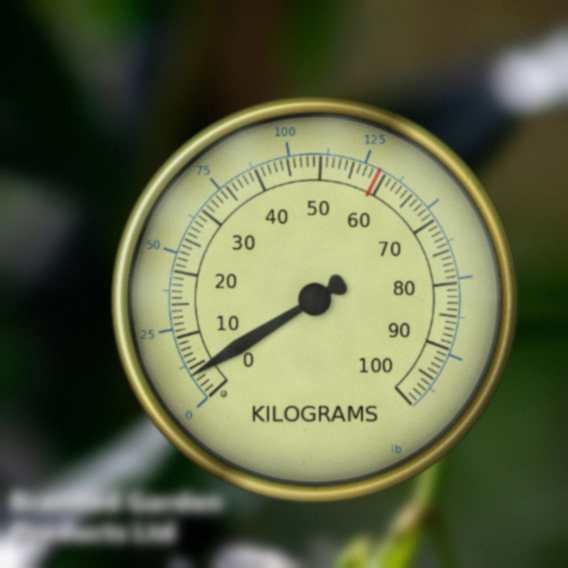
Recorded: 4 (kg)
